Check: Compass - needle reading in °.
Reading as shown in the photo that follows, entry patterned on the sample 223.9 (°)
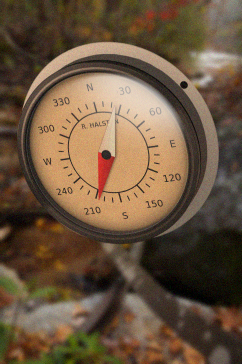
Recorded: 205 (°)
